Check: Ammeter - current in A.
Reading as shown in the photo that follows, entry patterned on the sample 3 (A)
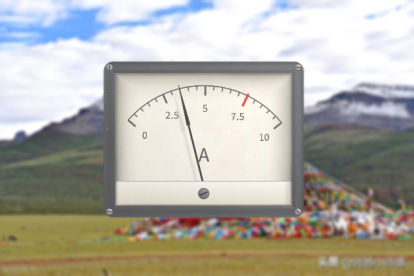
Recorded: 3.5 (A)
